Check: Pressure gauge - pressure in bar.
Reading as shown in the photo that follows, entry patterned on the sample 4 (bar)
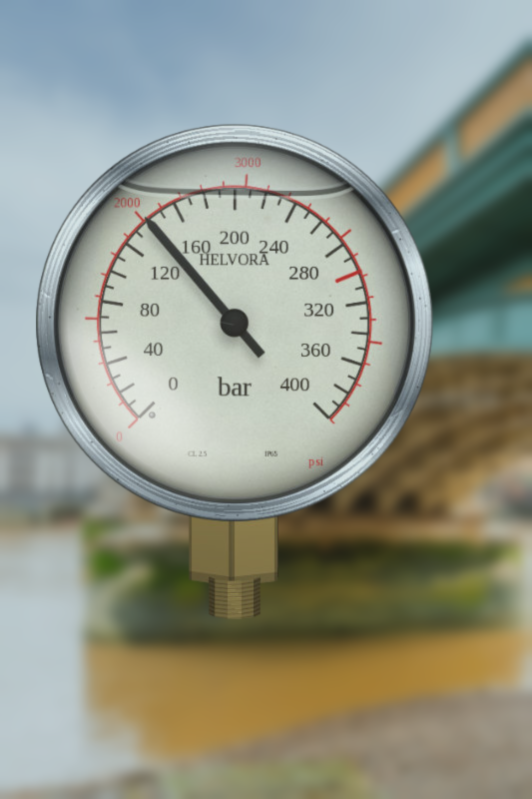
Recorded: 140 (bar)
